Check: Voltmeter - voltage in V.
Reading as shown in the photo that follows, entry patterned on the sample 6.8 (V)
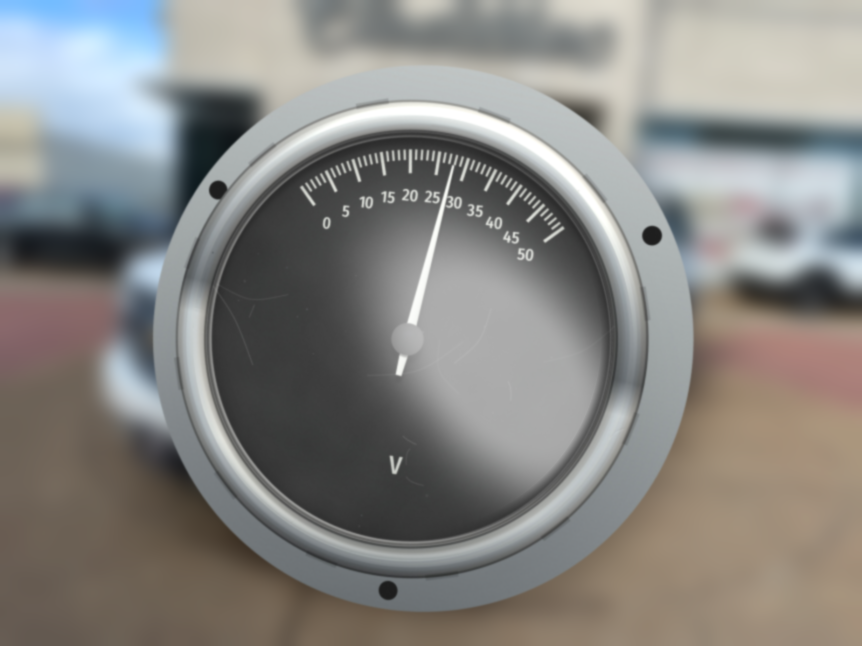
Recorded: 28 (V)
